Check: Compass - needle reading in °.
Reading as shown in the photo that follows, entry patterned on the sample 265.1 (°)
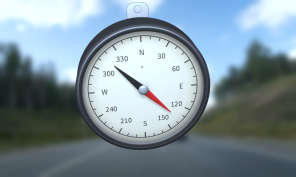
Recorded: 135 (°)
